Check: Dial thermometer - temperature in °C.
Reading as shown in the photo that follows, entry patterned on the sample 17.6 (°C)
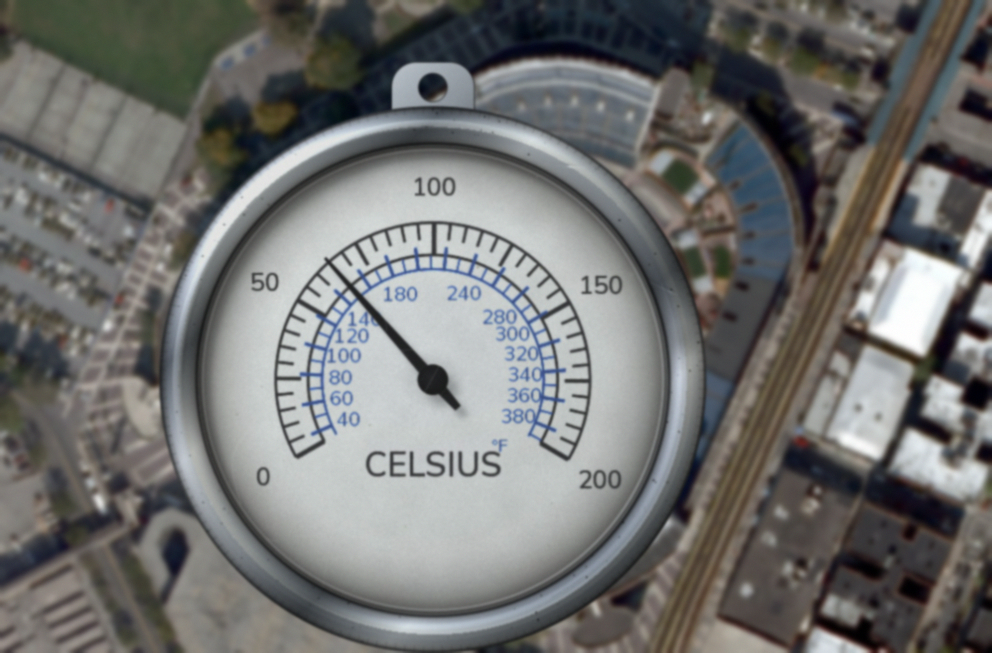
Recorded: 65 (°C)
